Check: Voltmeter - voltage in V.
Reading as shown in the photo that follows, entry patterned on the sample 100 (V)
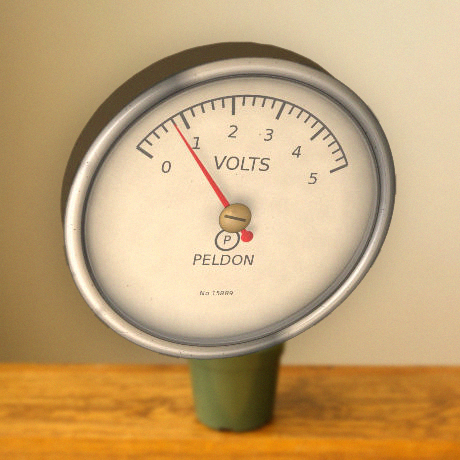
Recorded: 0.8 (V)
